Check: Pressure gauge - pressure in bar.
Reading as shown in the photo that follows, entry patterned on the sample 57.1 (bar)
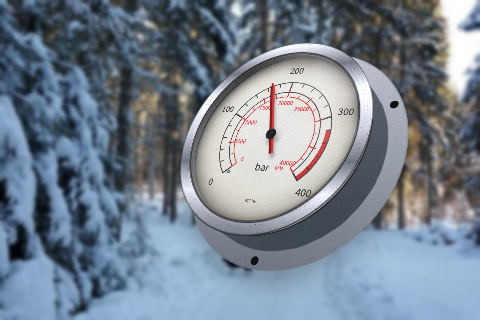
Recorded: 170 (bar)
